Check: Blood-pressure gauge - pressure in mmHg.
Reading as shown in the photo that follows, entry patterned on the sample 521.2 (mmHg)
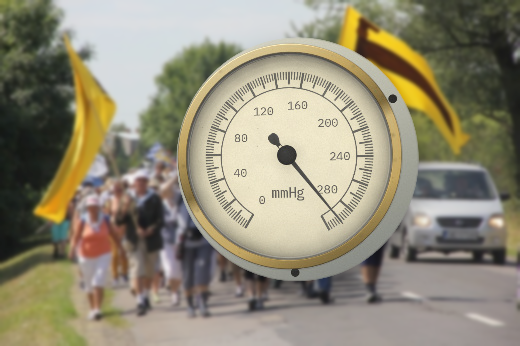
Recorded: 290 (mmHg)
